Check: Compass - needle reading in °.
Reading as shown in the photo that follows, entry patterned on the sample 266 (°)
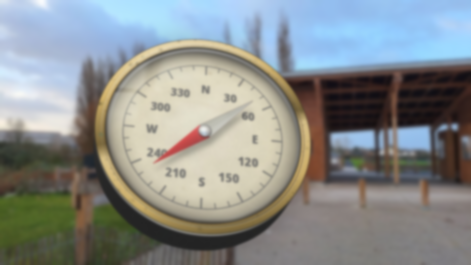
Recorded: 230 (°)
